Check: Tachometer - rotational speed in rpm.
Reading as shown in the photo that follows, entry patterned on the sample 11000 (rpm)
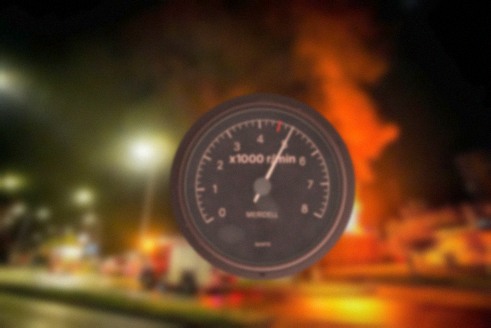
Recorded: 5000 (rpm)
